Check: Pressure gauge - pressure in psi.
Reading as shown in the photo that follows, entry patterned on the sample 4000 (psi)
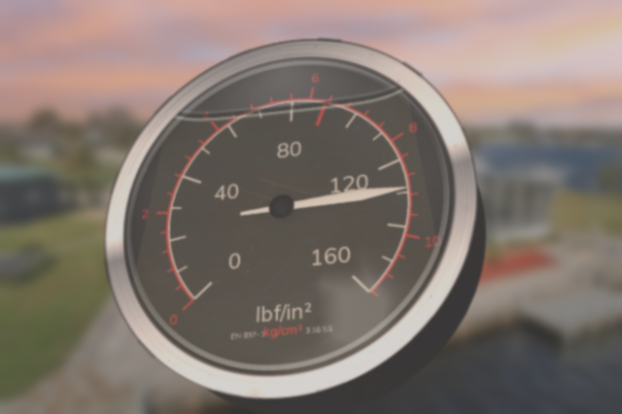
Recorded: 130 (psi)
